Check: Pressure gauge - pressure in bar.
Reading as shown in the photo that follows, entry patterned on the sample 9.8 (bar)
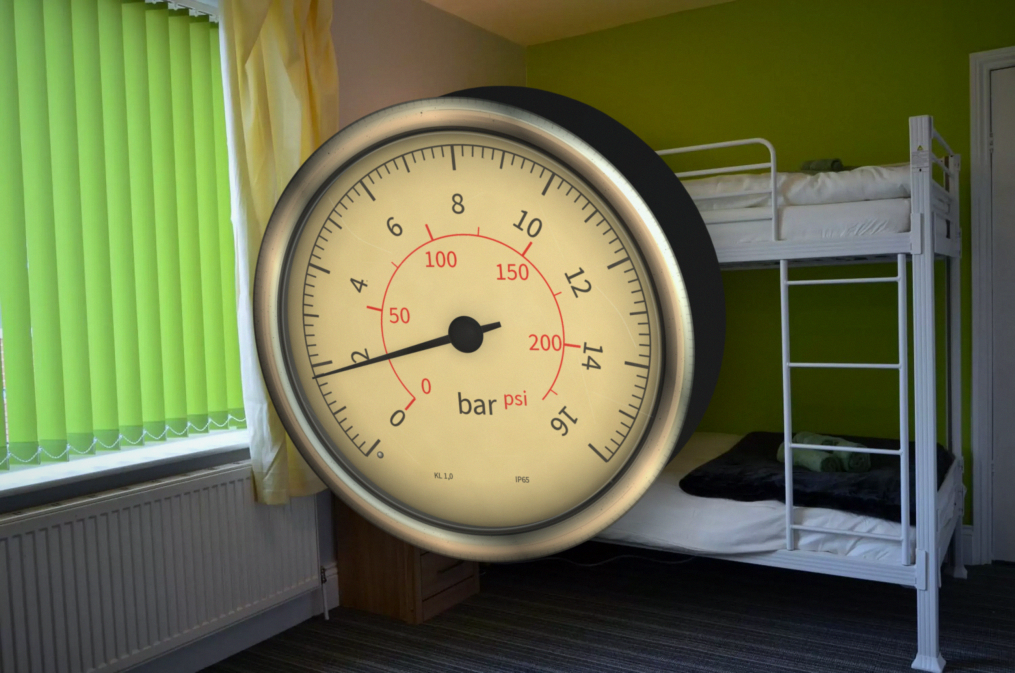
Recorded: 1.8 (bar)
